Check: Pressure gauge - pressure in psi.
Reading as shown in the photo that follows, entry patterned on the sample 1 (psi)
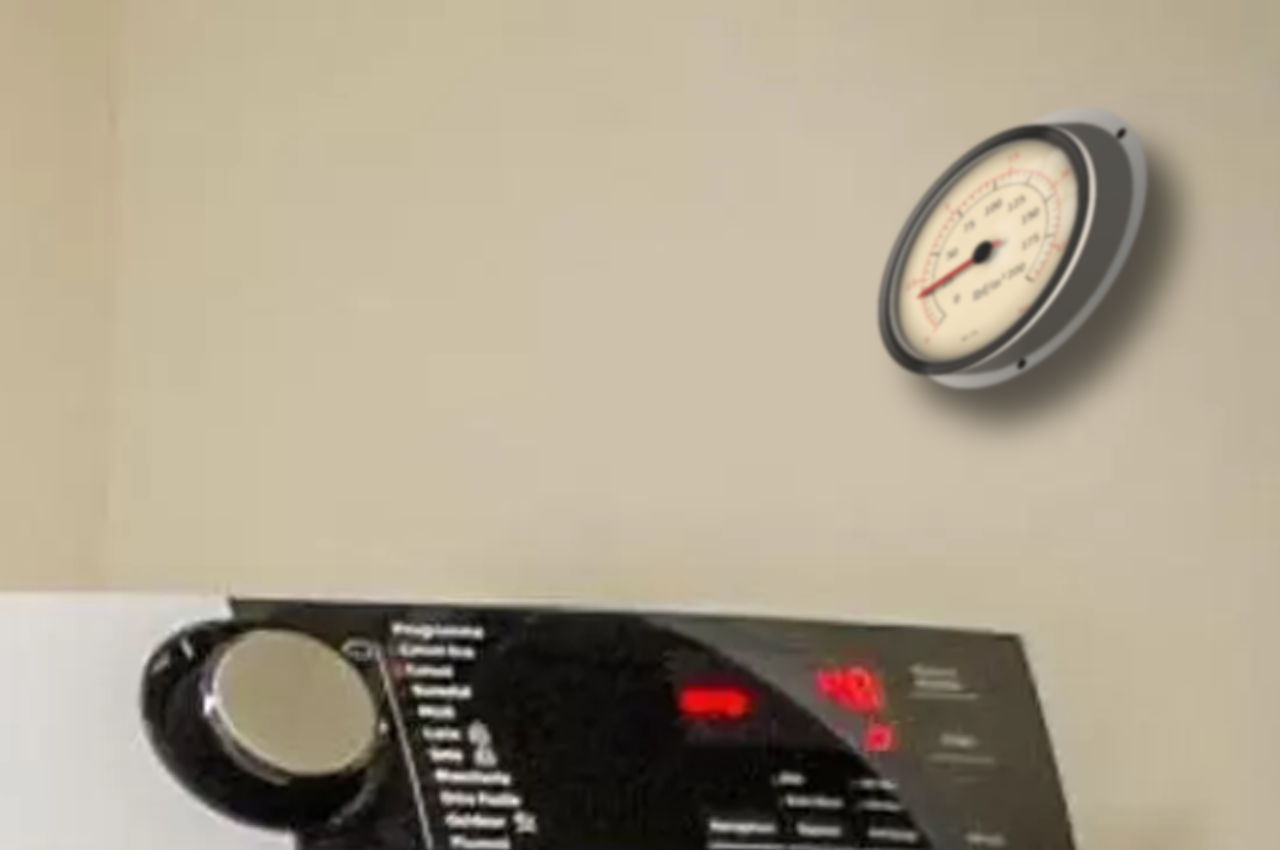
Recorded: 25 (psi)
